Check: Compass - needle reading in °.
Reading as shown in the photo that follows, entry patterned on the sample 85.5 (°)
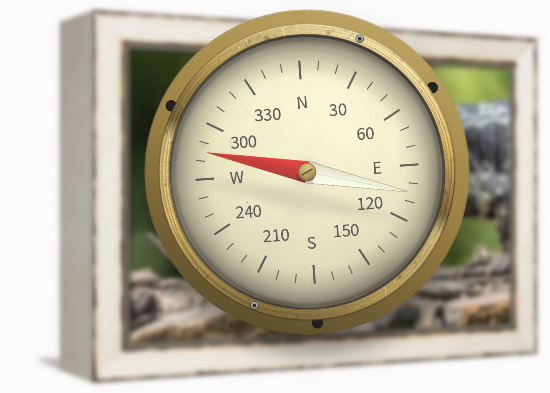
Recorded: 285 (°)
